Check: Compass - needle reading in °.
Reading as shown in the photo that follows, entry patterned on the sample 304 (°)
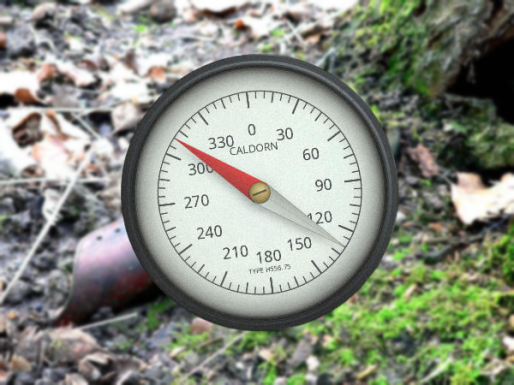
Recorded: 310 (°)
